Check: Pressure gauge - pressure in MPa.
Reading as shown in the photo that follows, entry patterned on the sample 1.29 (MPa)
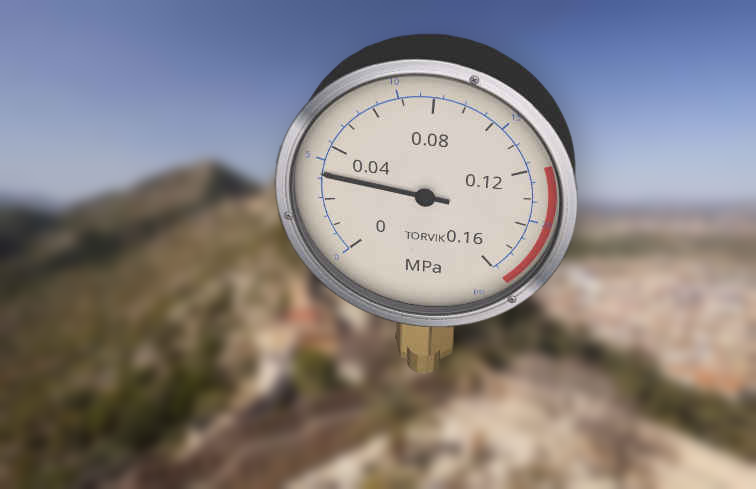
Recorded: 0.03 (MPa)
